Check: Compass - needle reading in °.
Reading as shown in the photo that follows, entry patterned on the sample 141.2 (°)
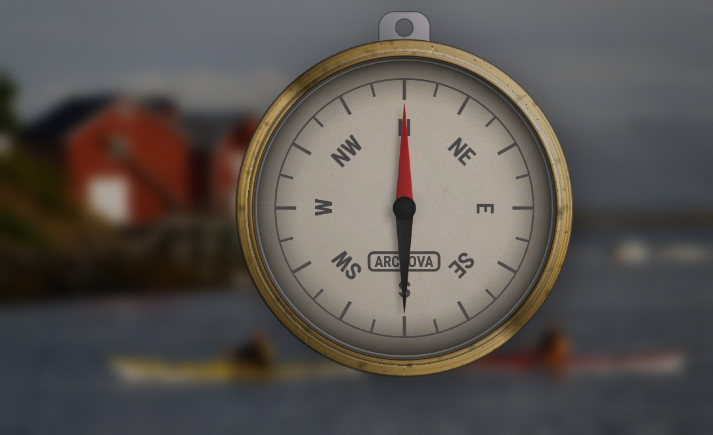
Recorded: 0 (°)
